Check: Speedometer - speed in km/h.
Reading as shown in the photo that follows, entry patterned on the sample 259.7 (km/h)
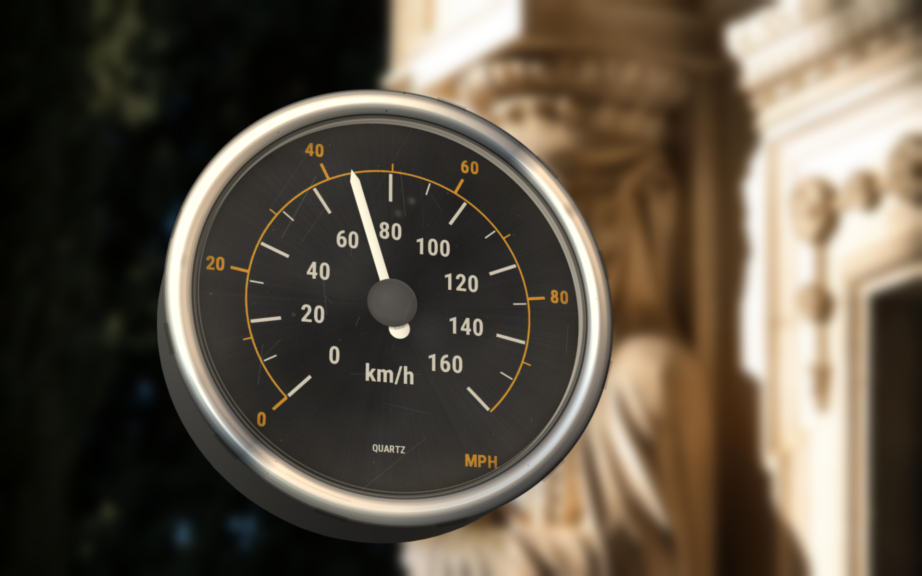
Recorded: 70 (km/h)
